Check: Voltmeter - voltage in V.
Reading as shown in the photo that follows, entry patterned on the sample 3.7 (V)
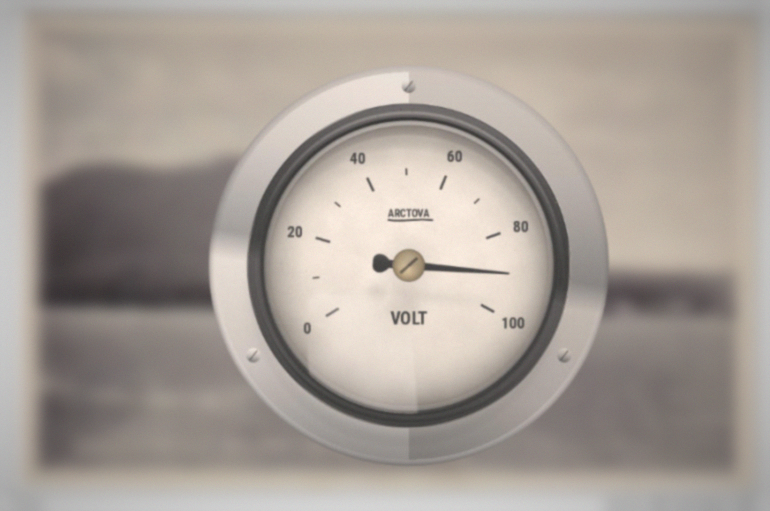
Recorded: 90 (V)
